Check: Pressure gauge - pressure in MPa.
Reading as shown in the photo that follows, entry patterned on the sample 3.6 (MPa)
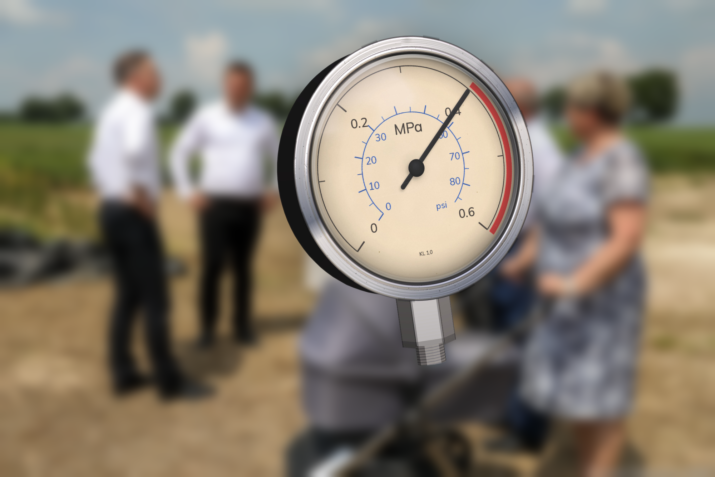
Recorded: 0.4 (MPa)
